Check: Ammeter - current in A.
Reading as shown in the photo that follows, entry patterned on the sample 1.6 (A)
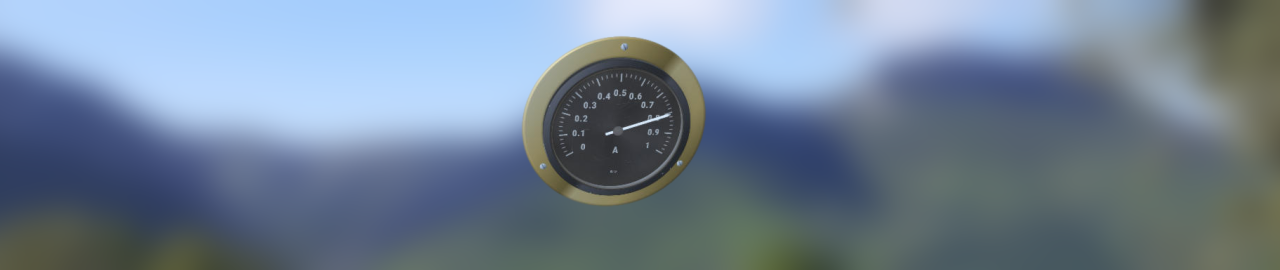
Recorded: 0.8 (A)
